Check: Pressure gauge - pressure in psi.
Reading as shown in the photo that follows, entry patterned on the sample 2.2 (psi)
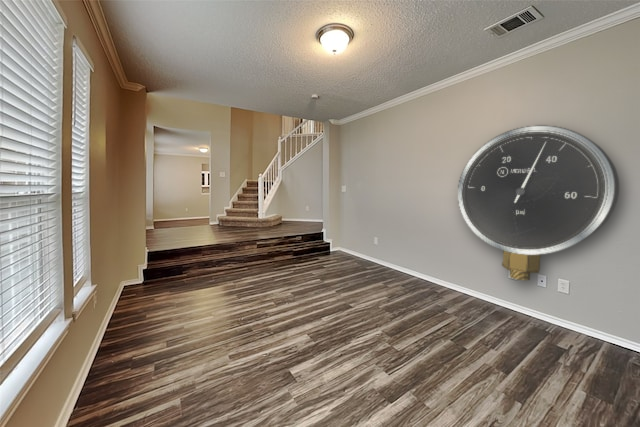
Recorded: 35 (psi)
